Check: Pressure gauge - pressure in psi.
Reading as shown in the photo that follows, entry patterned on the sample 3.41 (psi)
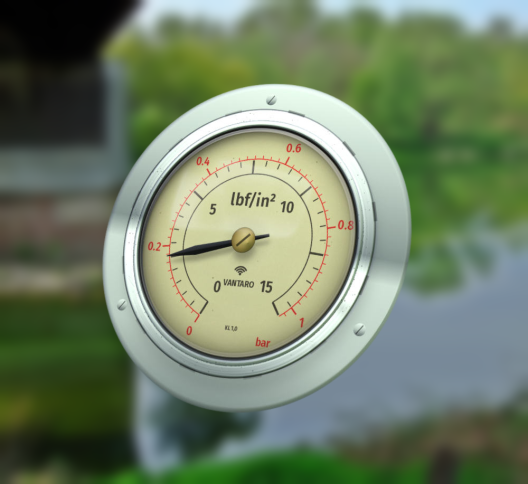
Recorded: 2.5 (psi)
